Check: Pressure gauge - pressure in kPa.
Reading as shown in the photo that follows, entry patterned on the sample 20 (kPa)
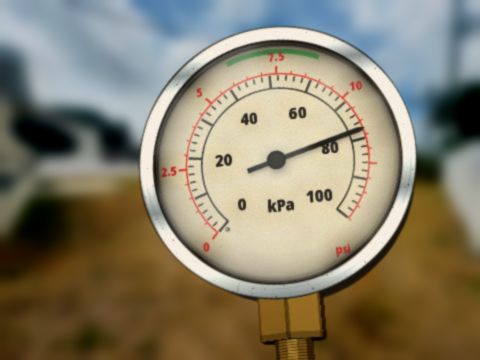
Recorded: 78 (kPa)
